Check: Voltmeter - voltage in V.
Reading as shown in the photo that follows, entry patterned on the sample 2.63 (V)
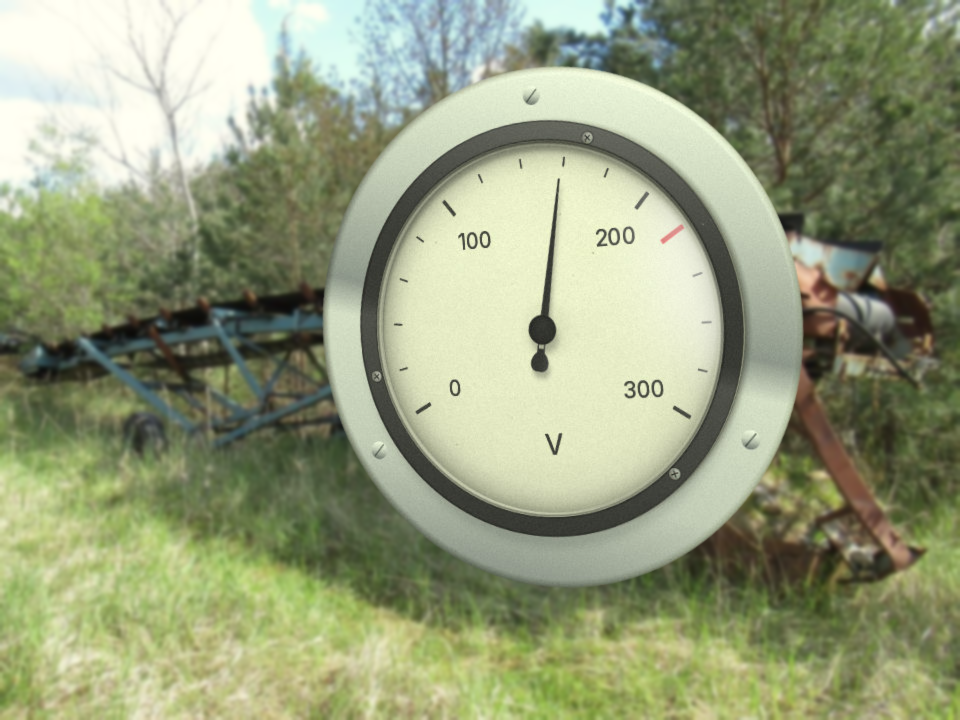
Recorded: 160 (V)
